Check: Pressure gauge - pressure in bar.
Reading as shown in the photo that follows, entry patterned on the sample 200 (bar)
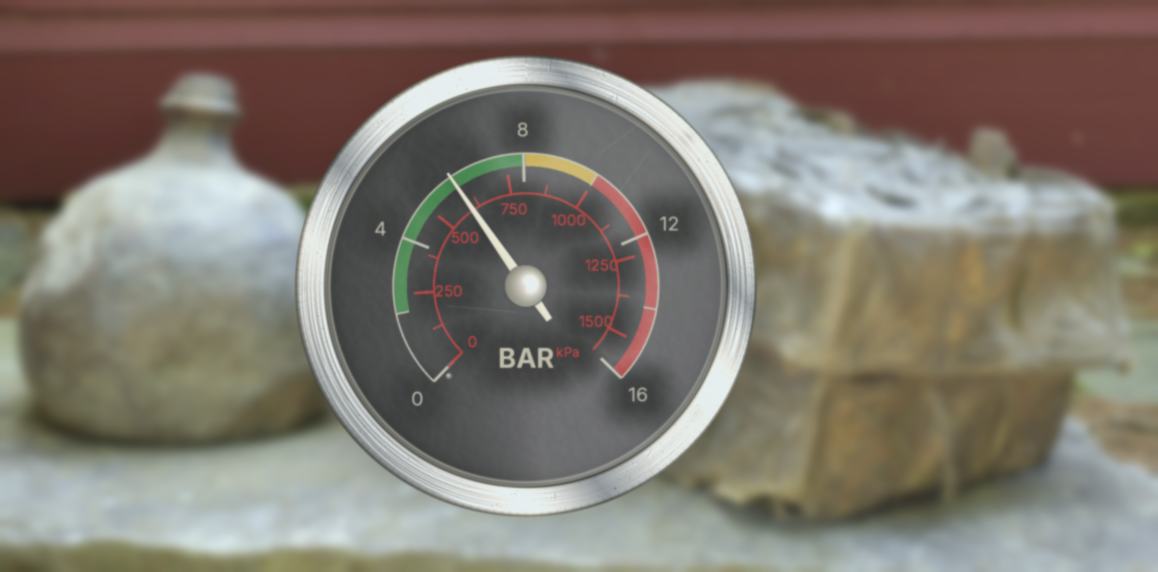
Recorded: 6 (bar)
